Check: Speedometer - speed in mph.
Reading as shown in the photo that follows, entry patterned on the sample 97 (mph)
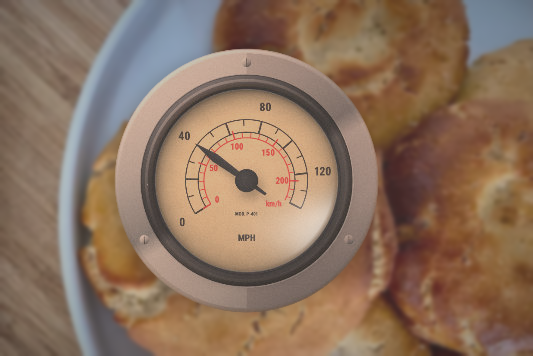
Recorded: 40 (mph)
